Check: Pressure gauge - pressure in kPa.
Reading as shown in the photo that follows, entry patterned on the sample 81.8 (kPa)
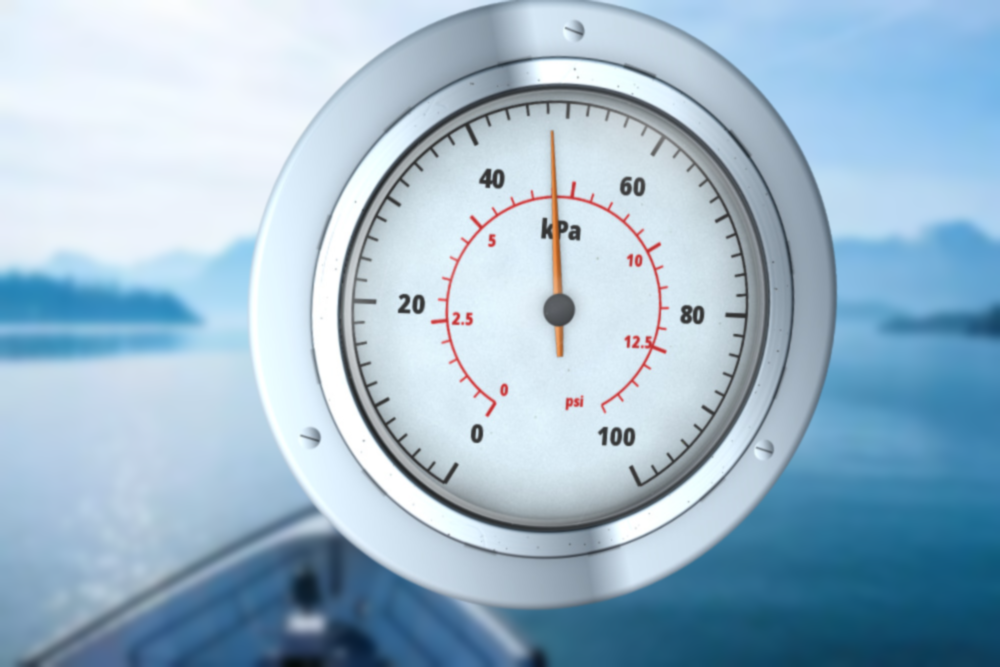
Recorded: 48 (kPa)
